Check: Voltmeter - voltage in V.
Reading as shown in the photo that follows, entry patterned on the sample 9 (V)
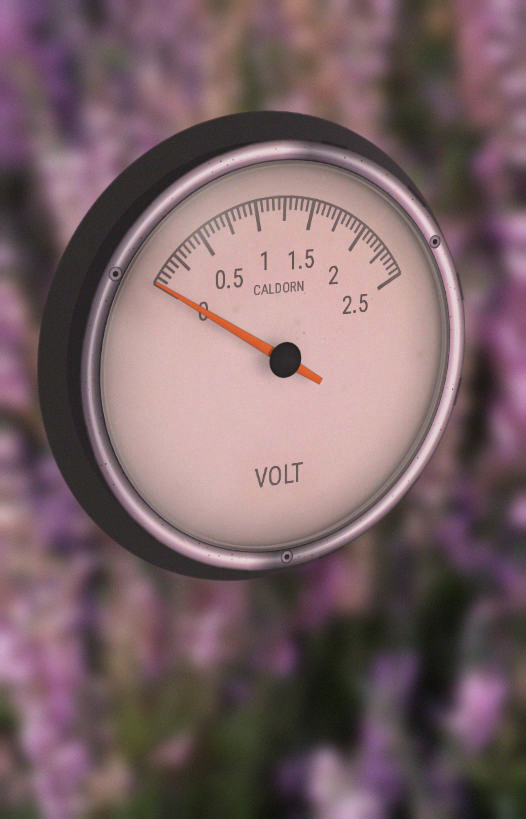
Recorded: 0 (V)
